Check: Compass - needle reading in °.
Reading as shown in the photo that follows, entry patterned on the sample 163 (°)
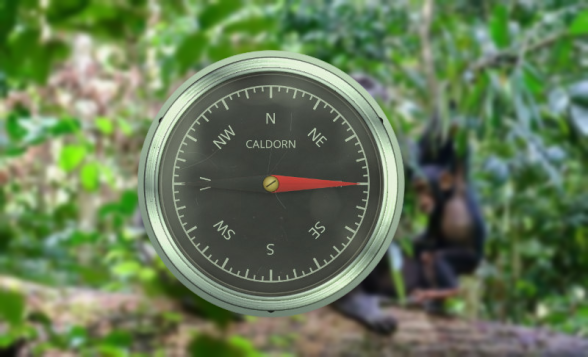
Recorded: 90 (°)
